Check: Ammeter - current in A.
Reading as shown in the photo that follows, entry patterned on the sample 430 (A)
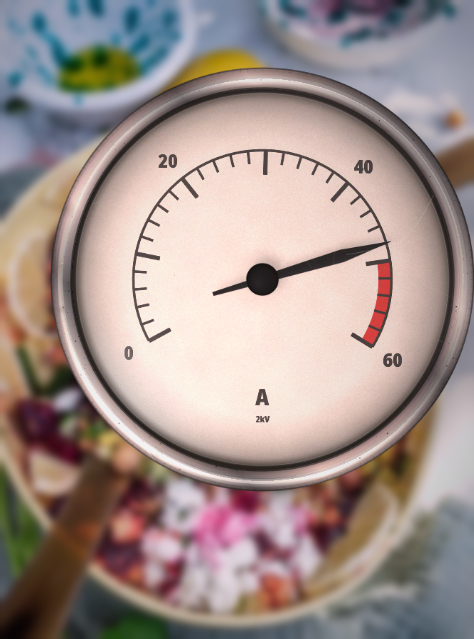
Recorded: 48 (A)
